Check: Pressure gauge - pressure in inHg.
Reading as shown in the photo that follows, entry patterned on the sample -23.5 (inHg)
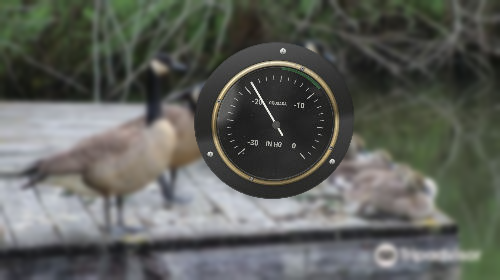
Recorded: -19 (inHg)
